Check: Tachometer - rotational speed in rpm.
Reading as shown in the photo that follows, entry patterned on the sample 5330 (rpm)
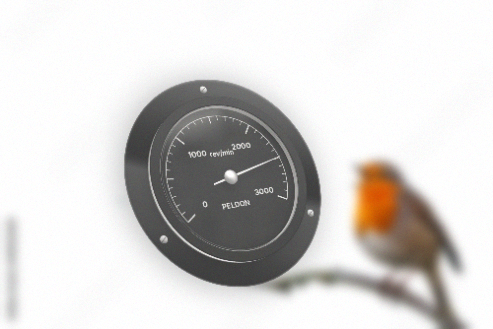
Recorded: 2500 (rpm)
